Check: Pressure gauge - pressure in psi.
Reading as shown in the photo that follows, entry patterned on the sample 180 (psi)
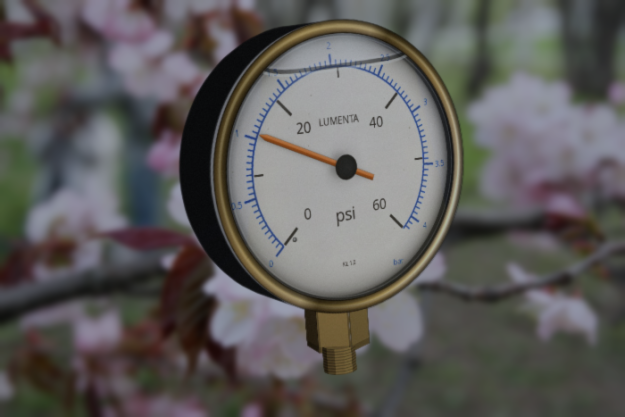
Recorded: 15 (psi)
